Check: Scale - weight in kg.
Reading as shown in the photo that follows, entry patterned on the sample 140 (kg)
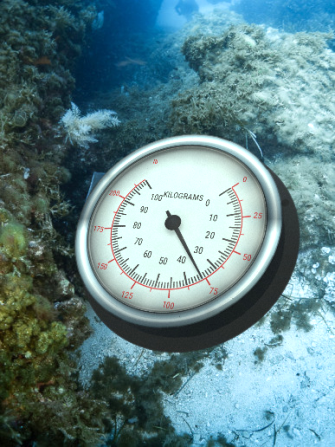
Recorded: 35 (kg)
